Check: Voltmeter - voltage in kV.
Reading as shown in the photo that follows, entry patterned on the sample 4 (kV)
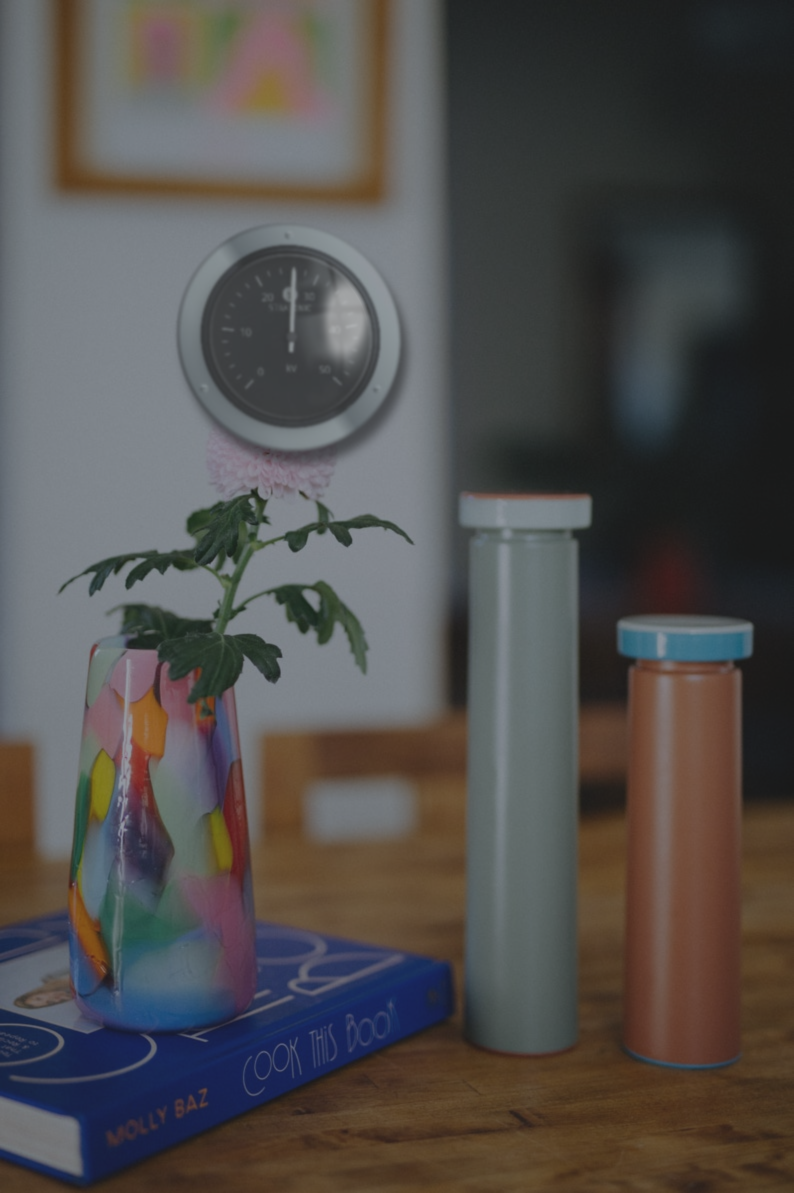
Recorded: 26 (kV)
